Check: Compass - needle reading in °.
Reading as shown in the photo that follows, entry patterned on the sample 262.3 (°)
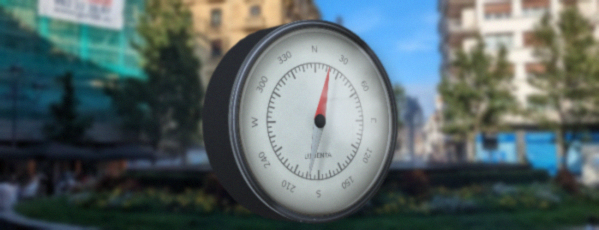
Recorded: 15 (°)
